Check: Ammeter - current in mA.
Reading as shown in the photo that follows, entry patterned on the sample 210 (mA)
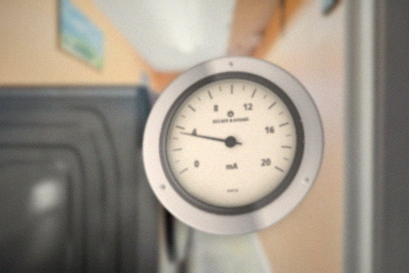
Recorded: 3.5 (mA)
